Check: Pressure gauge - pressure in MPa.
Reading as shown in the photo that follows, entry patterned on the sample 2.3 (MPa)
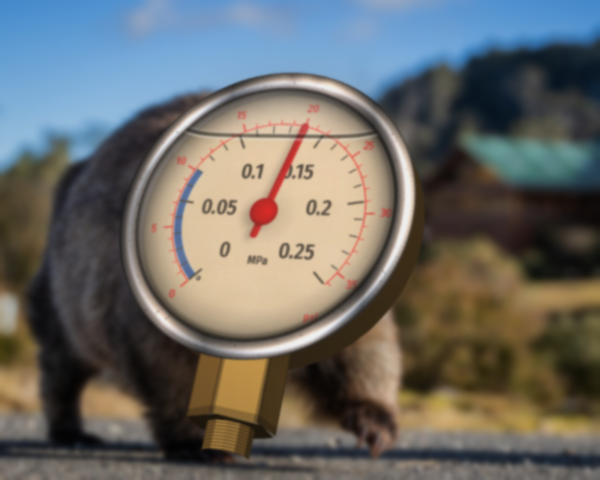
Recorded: 0.14 (MPa)
